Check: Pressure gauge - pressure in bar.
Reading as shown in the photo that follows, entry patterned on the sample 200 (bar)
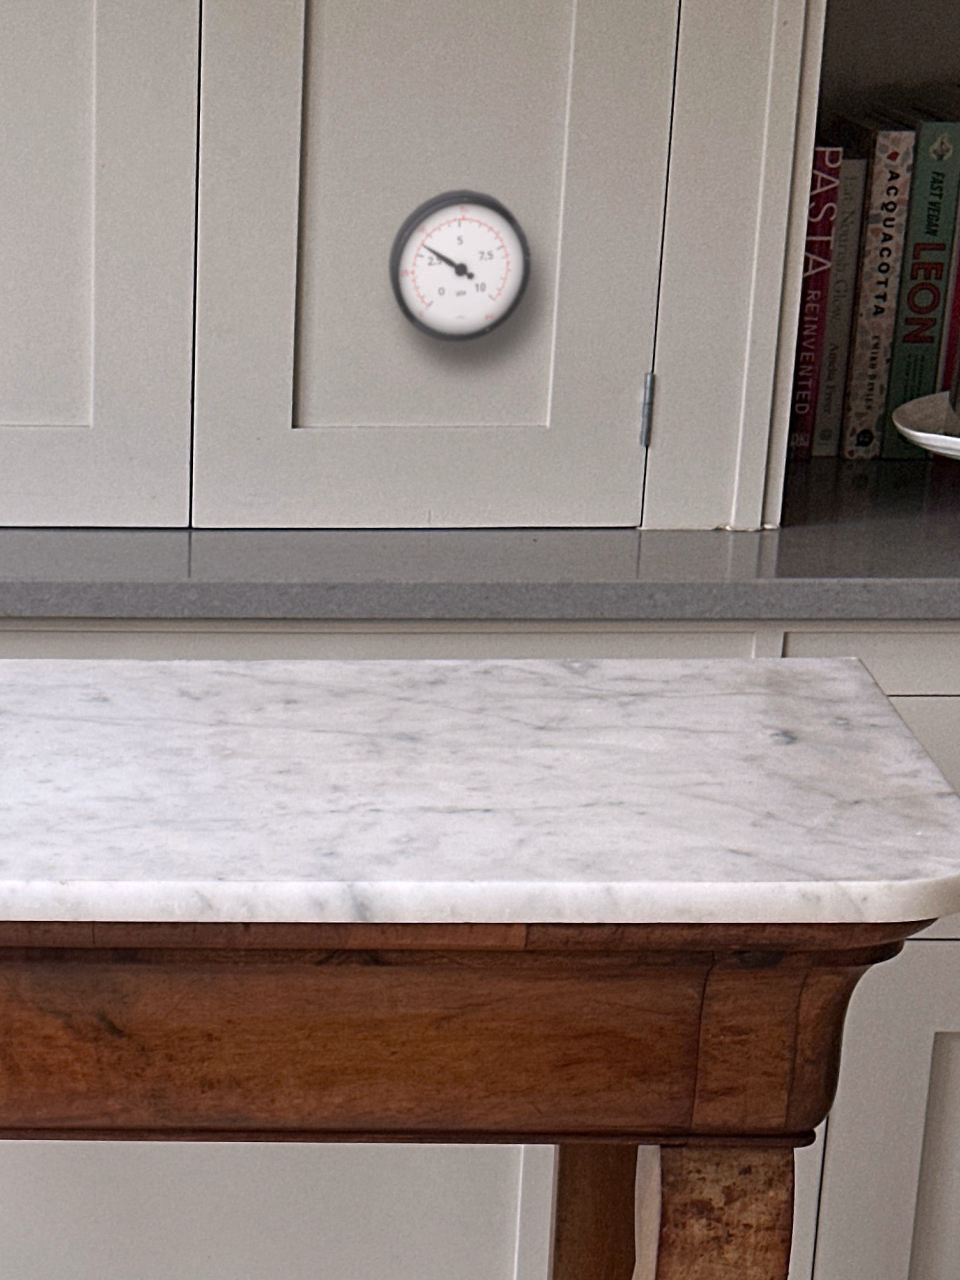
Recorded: 3 (bar)
